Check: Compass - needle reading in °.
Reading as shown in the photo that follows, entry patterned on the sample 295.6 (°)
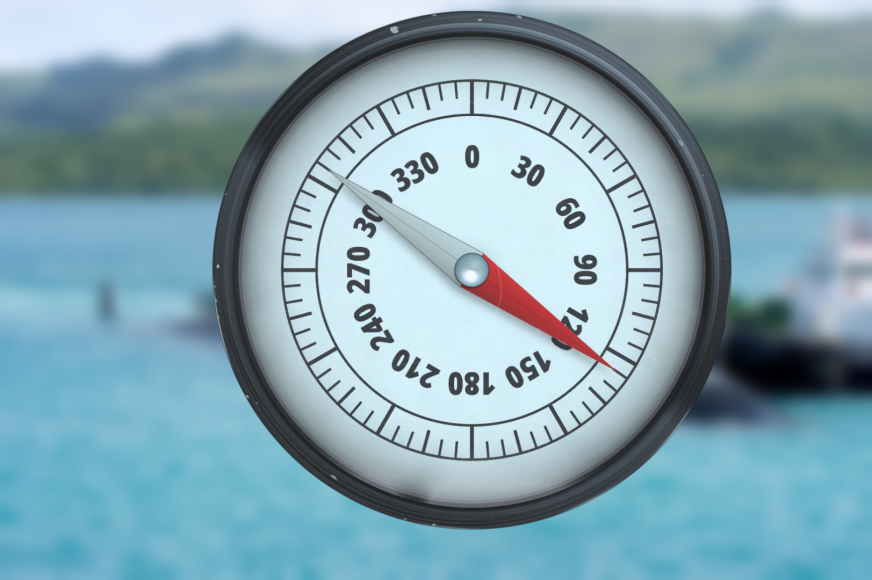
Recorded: 125 (°)
